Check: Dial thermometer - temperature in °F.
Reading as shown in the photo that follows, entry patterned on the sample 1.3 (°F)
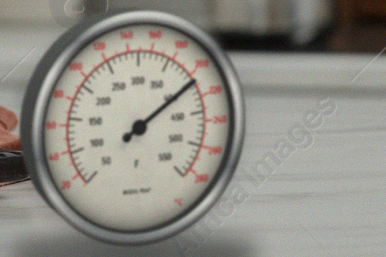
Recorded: 400 (°F)
